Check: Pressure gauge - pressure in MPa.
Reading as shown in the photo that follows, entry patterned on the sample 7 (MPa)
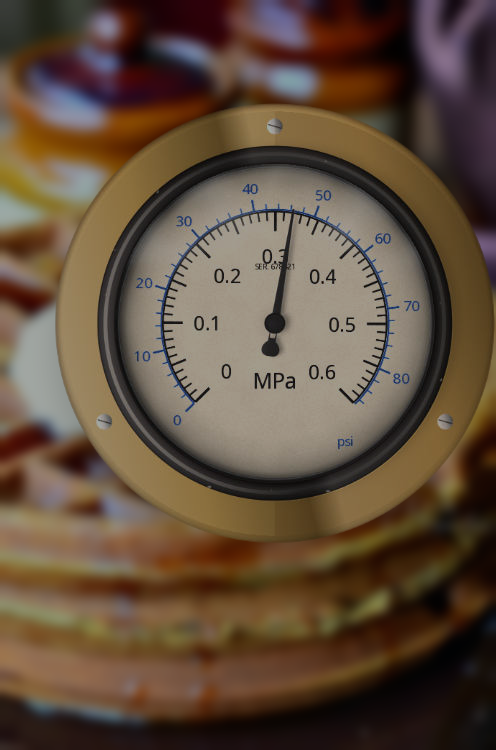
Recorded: 0.32 (MPa)
